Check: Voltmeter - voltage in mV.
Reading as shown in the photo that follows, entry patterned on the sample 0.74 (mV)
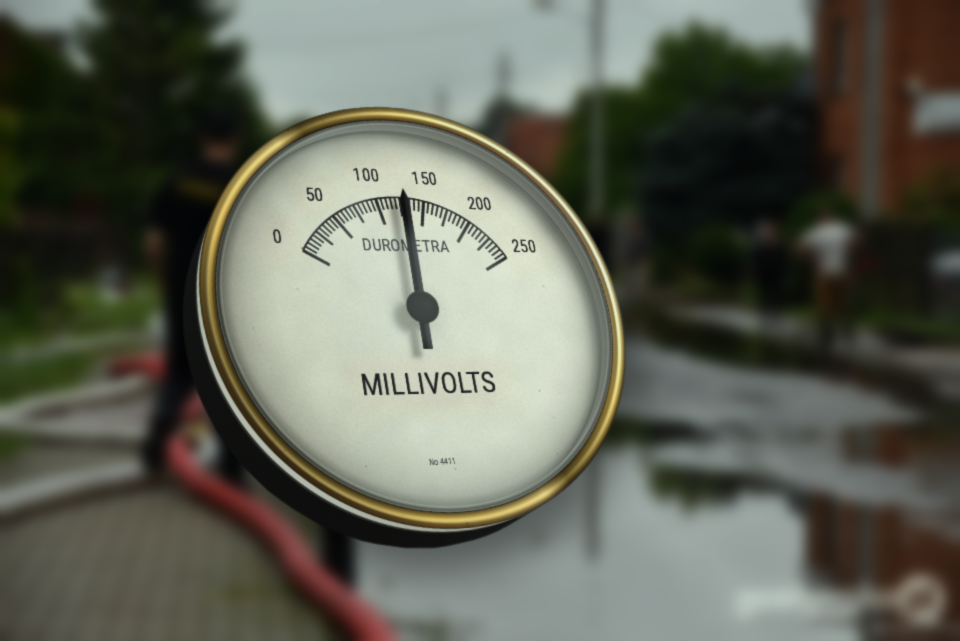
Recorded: 125 (mV)
